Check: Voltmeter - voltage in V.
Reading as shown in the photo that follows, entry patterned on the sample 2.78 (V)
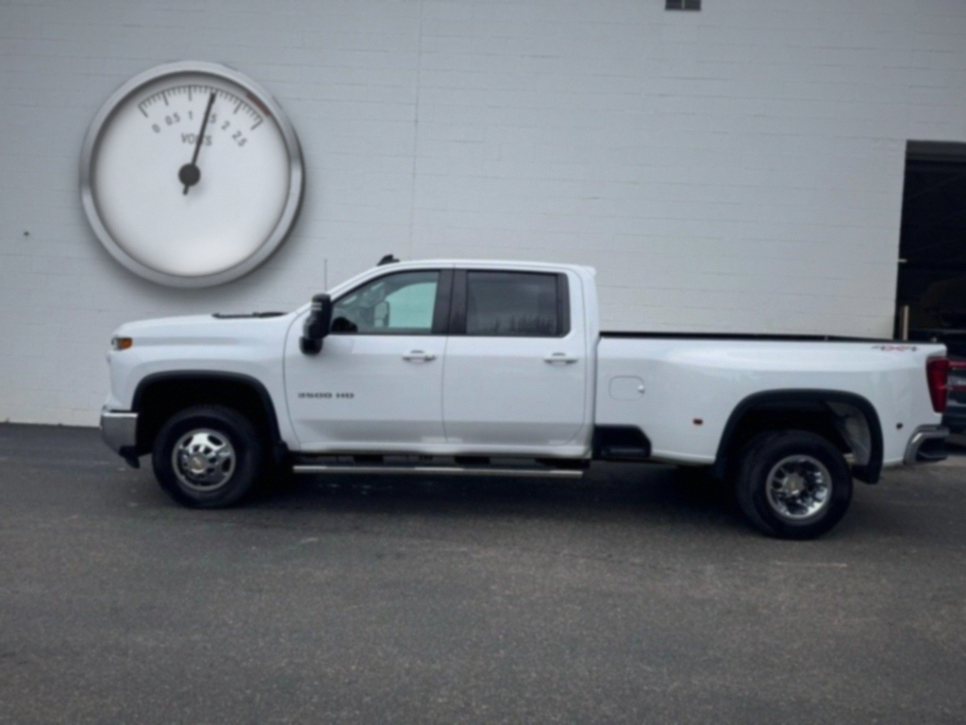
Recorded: 1.5 (V)
